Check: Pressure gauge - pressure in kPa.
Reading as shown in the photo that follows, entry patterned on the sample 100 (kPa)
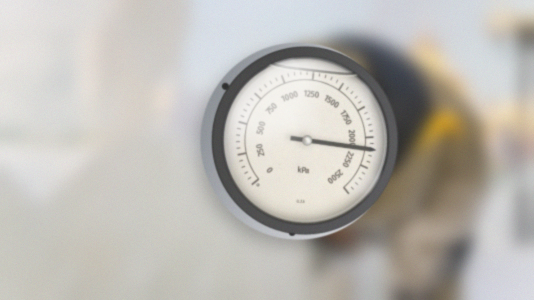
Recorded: 2100 (kPa)
